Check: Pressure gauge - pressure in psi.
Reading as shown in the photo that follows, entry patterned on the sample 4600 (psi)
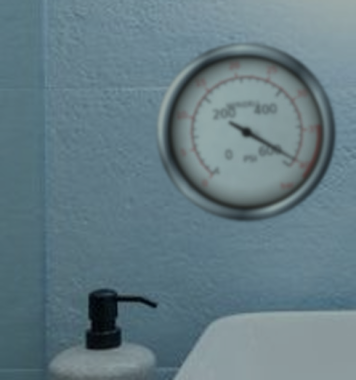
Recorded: 580 (psi)
